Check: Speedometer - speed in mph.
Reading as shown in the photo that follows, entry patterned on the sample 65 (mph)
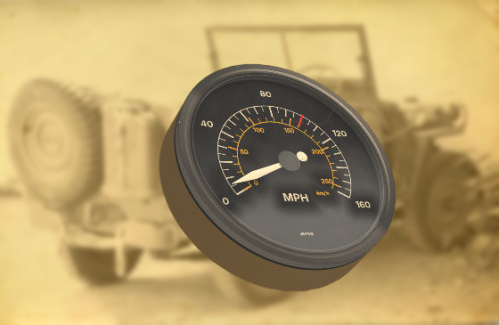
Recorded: 5 (mph)
